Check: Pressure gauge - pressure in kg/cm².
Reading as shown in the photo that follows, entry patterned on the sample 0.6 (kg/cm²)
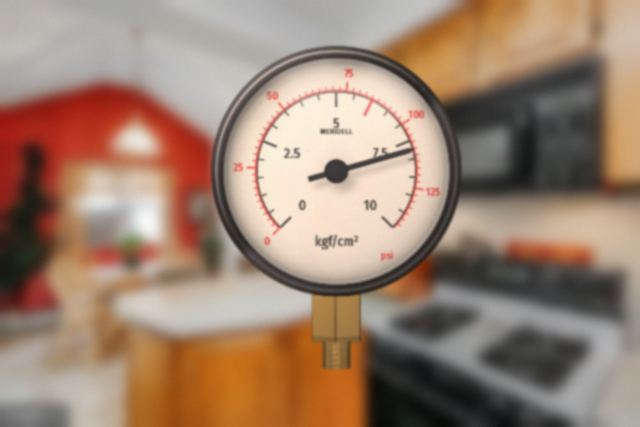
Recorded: 7.75 (kg/cm²)
